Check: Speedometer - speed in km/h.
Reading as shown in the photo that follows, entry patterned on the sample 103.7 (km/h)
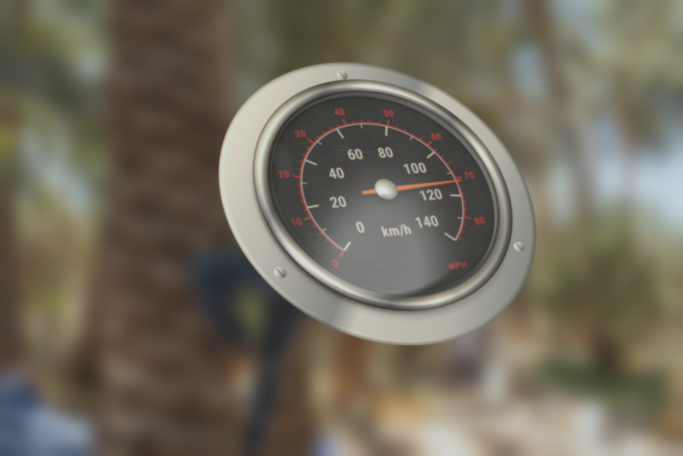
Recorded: 115 (km/h)
